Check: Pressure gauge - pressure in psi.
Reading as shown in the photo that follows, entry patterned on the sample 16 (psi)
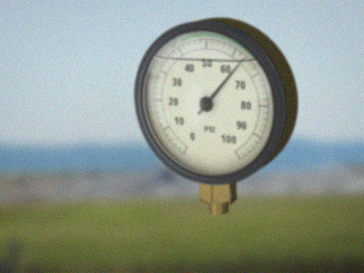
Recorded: 64 (psi)
